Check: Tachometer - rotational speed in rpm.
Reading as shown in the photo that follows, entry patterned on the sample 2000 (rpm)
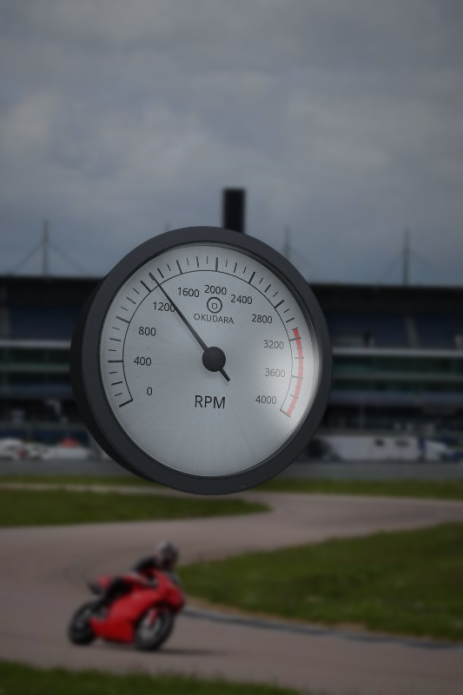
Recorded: 1300 (rpm)
